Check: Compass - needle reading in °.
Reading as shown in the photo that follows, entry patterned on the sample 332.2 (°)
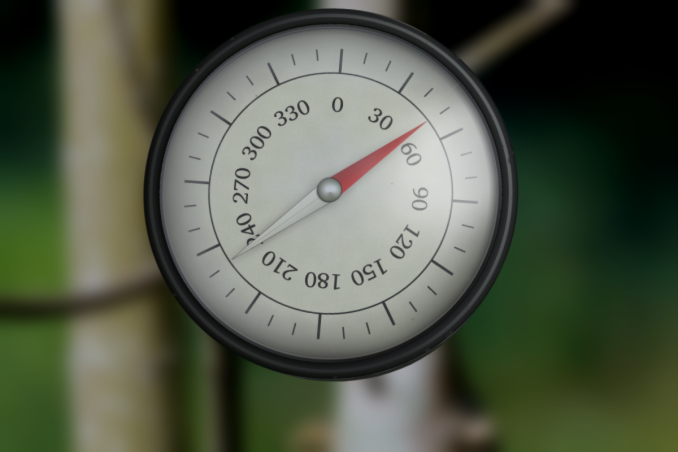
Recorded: 50 (°)
